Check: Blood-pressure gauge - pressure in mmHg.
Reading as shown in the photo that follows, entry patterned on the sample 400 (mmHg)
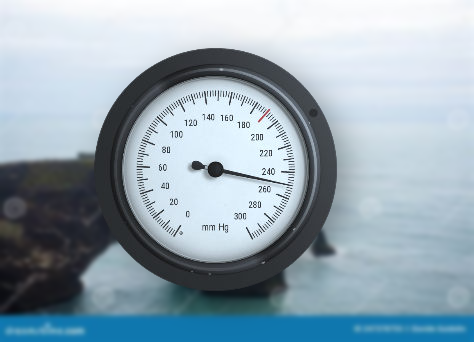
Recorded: 250 (mmHg)
